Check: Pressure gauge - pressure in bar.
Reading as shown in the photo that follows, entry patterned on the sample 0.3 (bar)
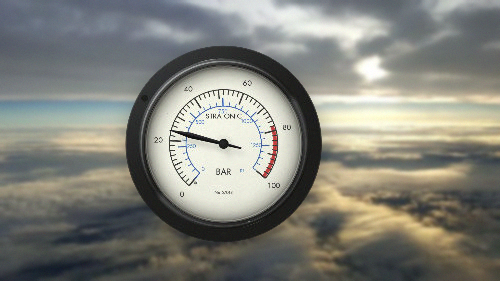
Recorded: 24 (bar)
